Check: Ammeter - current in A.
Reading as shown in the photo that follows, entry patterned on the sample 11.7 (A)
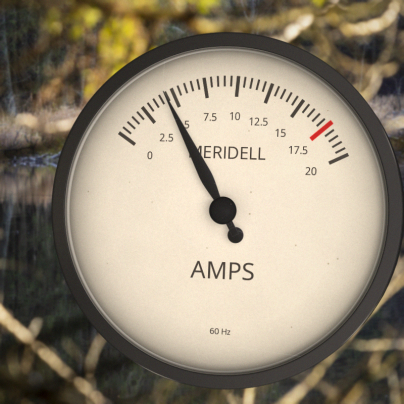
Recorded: 4.5 (A)
